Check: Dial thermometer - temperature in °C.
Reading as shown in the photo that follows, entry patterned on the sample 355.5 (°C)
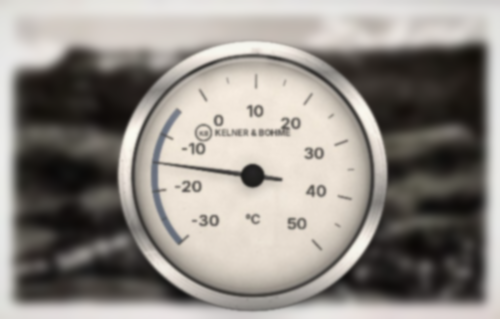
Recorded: -15 (°C)
